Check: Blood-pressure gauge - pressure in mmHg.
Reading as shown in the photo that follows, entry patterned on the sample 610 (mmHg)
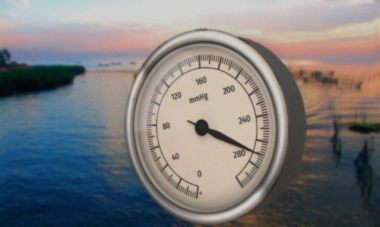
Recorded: 270 (mmHg)
